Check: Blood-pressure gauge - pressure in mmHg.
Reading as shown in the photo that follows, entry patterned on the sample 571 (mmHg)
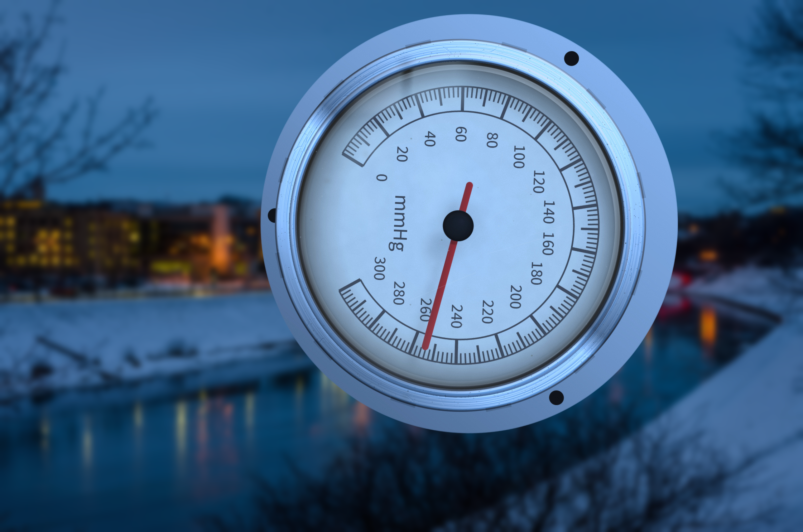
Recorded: 254 (mmHg)
